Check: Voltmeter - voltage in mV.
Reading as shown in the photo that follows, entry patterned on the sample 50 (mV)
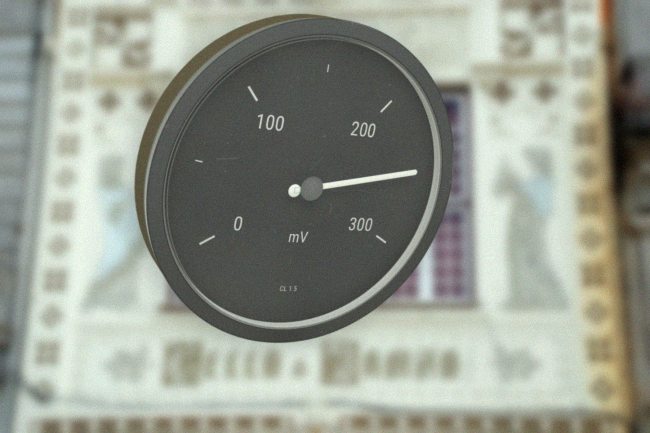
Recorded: 250 (mV)
